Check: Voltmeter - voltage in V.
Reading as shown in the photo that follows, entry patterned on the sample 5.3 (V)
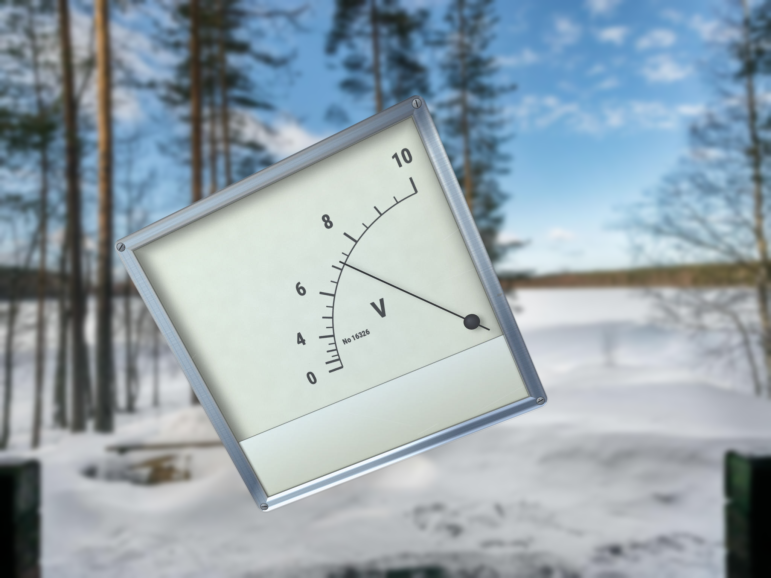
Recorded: 7.25 (V)
